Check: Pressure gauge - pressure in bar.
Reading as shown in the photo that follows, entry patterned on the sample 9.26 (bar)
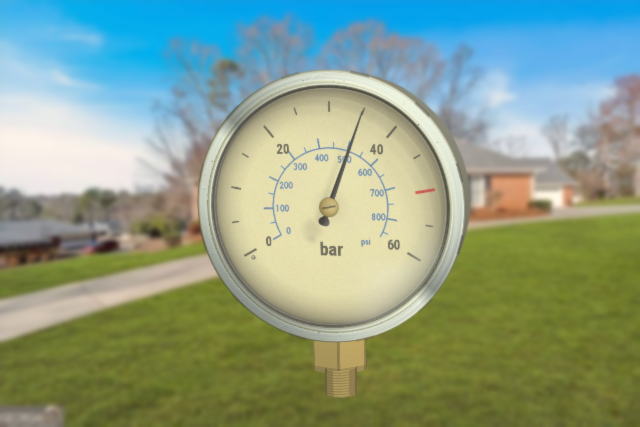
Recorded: 35 (bar)
